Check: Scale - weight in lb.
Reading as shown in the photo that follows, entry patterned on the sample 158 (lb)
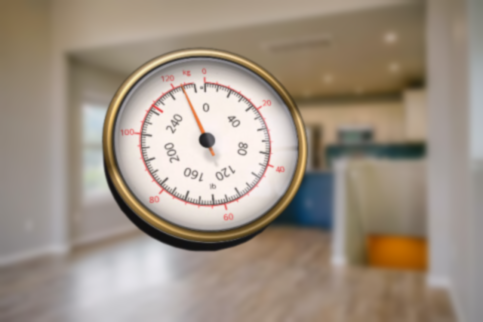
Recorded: 270 (lb)
